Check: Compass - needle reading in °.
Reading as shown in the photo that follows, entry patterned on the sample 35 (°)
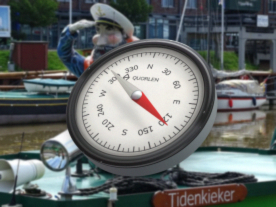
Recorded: 125 (°)
